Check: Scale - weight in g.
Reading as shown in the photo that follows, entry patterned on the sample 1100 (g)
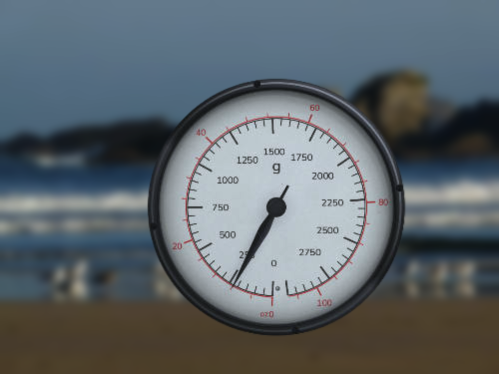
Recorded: 225 (g)
